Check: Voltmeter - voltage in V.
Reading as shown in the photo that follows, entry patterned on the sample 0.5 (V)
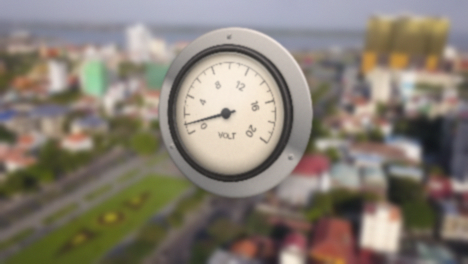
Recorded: 1 (V)
